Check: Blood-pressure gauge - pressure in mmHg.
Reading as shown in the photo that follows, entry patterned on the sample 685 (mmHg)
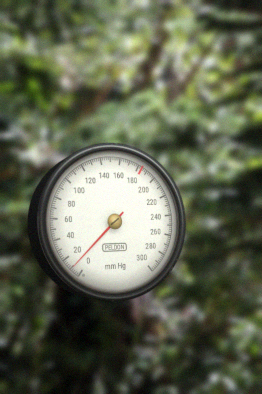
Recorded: 10 (mmHg)
